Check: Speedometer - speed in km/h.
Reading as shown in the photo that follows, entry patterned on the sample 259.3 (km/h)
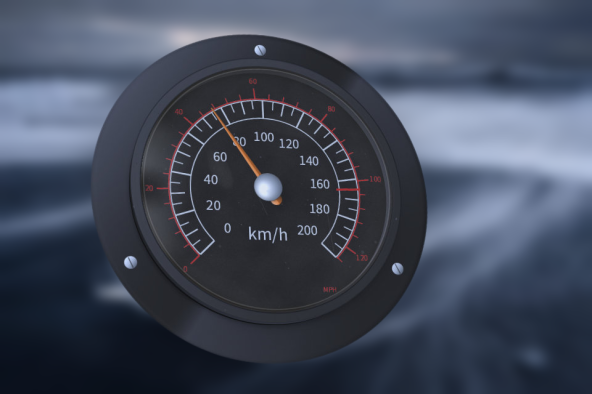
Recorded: 75 (km/h)
